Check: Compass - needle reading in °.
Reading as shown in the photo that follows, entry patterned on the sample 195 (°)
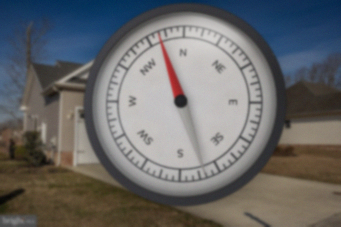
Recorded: 340 (°)
